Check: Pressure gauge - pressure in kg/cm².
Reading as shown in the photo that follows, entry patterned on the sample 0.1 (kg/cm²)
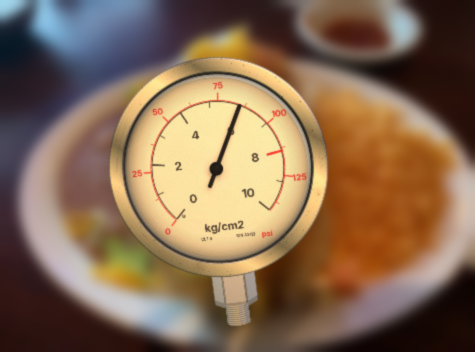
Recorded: 6 (kg/cm²)
